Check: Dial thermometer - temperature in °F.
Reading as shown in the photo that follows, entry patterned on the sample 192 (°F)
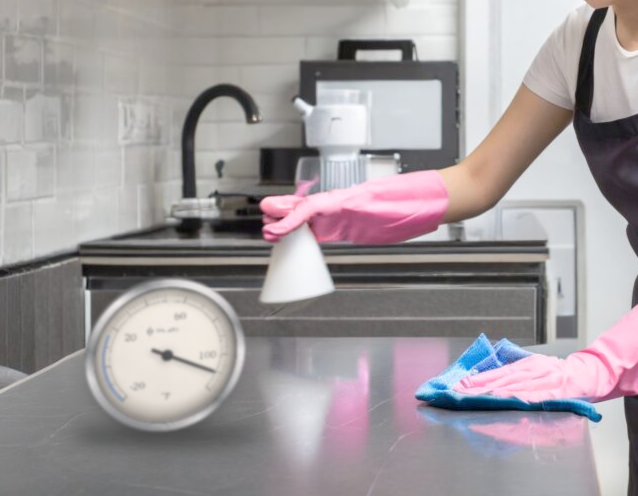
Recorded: 110 (°F)
